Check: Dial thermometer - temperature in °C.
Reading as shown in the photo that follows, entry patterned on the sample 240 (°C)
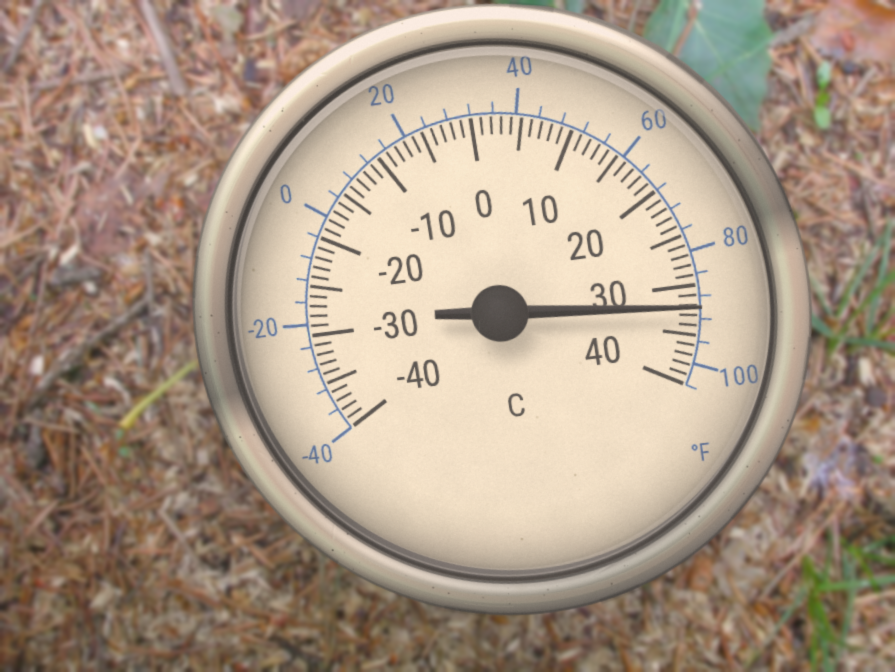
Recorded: 32 (°C)
